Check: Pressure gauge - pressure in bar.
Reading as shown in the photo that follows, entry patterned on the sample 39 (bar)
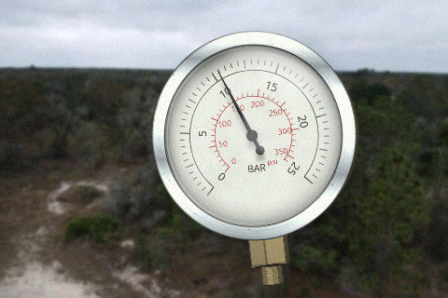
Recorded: 10.5 (bar)
